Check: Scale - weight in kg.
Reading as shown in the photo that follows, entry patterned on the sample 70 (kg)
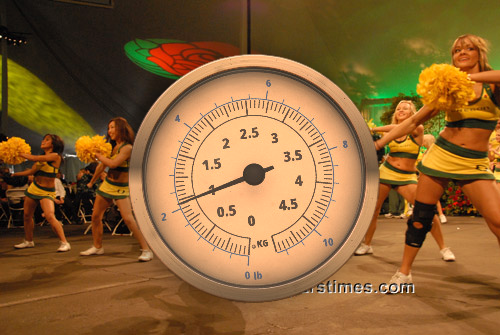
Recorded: 0.95 (kg)
